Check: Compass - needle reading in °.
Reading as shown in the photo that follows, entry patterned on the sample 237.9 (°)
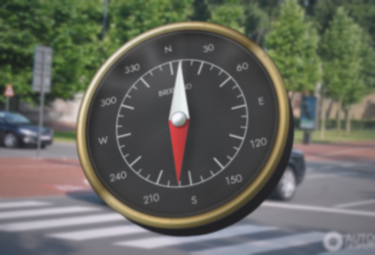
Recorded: 190 (°)
